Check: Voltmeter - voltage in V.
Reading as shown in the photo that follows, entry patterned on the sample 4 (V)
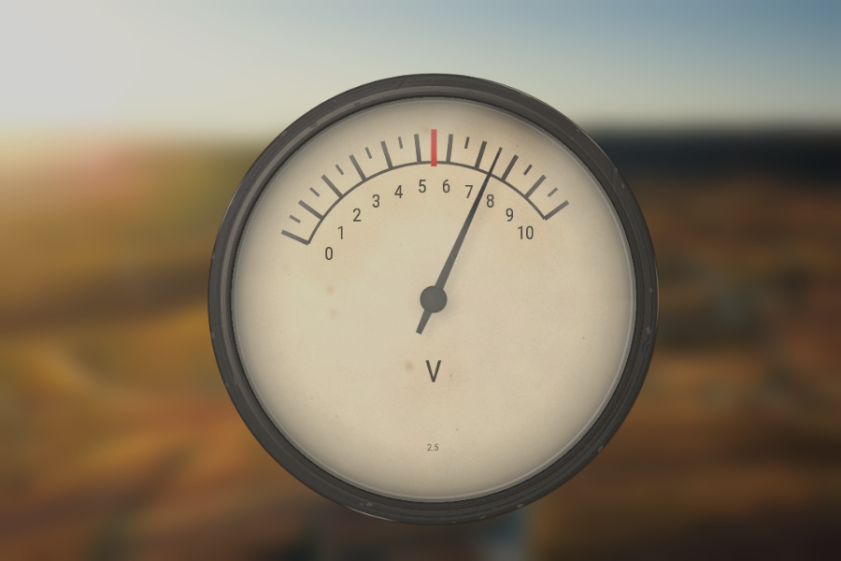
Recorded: 7.5 (V)
